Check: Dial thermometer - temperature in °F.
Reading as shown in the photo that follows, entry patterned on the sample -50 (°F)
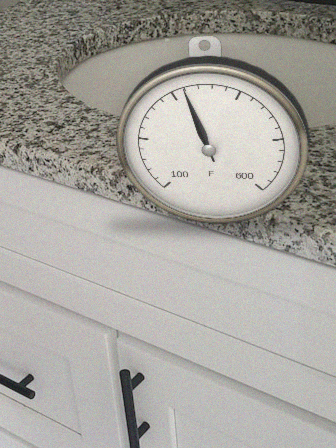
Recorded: 320 (°F)
